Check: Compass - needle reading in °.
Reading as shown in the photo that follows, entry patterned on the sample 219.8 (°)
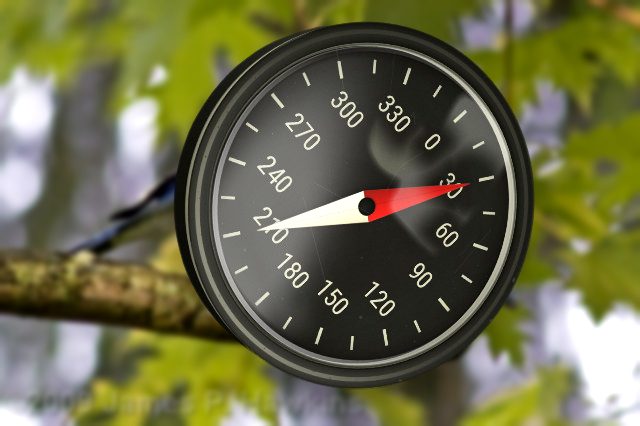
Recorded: 30 (°)
